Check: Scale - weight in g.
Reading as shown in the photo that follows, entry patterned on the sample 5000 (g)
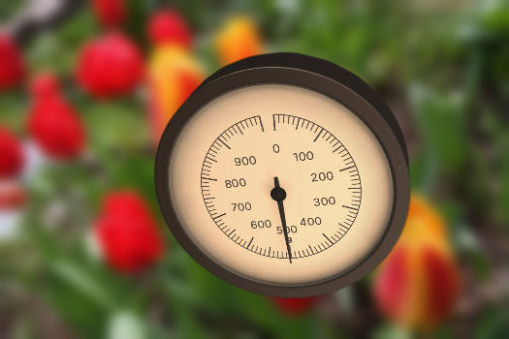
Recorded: 500 (g)
